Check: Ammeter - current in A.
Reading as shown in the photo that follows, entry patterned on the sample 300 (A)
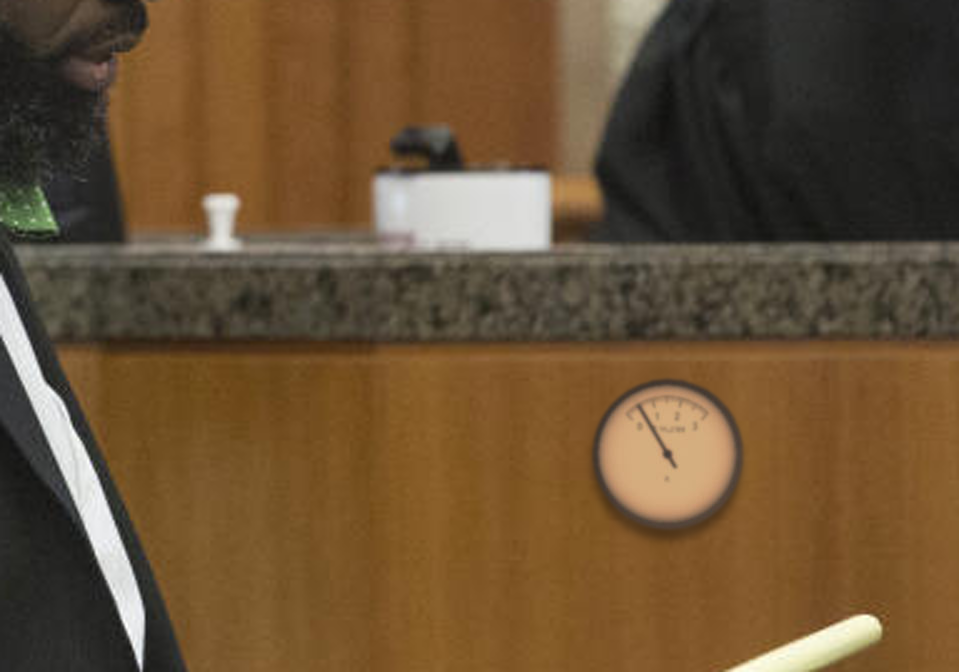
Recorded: 0.5 (A)
